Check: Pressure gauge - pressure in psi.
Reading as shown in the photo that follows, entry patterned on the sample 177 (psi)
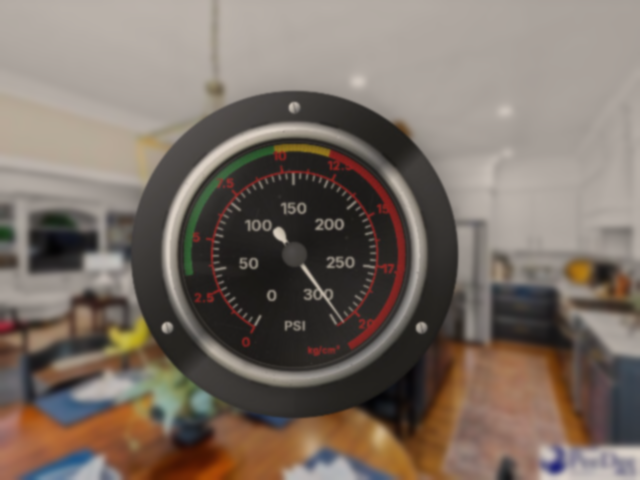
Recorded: 295 (psi)
